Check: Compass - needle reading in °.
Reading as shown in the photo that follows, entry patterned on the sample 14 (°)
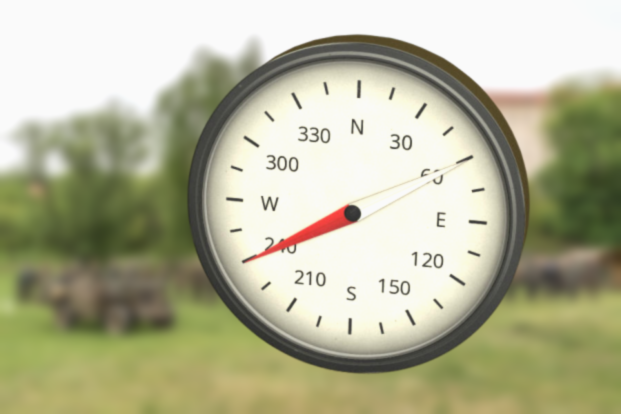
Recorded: 240 (°)
